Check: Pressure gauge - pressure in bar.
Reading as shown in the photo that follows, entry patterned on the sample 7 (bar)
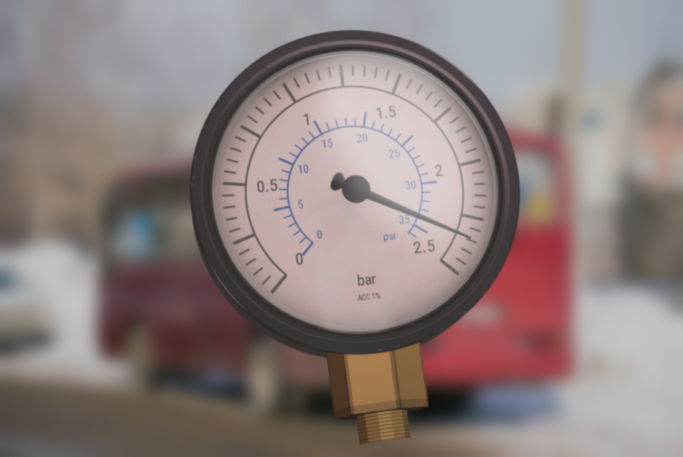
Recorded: 2.35 (bar)
